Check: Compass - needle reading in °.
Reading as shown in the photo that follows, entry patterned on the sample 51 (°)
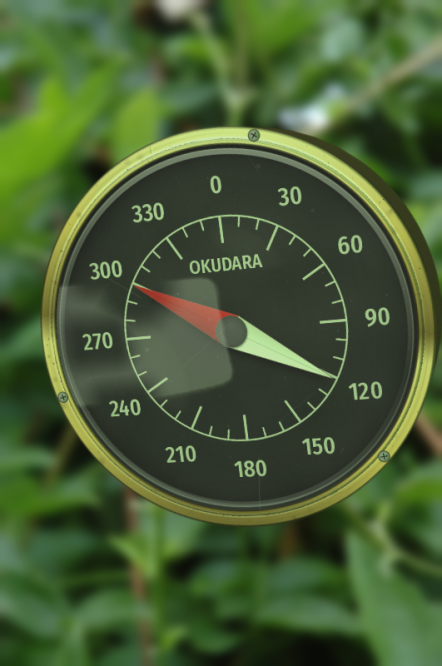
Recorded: 300 (°)
